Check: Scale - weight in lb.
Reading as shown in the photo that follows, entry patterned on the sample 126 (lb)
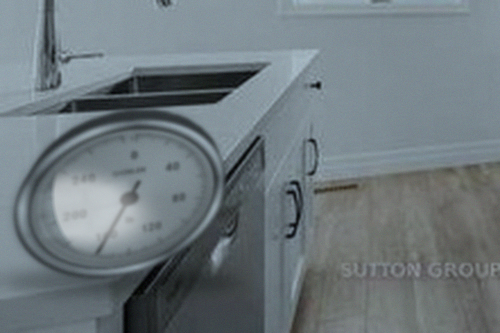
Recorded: 160 (lb)
